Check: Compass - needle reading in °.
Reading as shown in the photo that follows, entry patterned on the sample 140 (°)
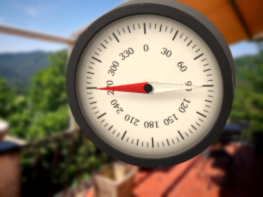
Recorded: 270 (°)
